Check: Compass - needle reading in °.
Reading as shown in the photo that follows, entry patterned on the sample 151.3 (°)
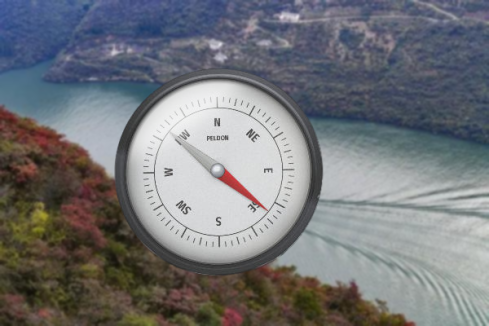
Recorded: 130 (°)
